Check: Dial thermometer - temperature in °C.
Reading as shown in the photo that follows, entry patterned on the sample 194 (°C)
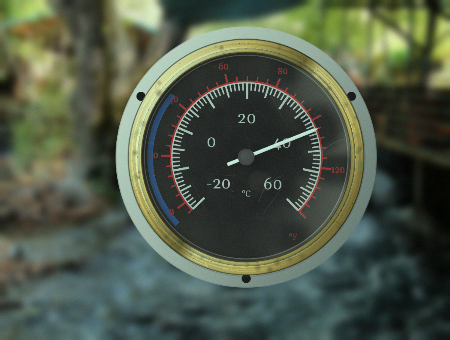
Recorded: 40 (°C)
